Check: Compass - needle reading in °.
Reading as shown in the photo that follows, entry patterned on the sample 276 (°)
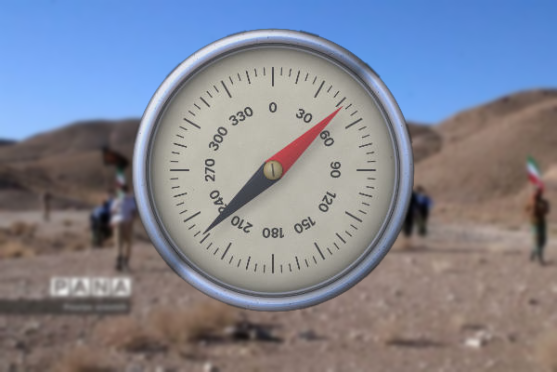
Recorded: 47.5 (°)
